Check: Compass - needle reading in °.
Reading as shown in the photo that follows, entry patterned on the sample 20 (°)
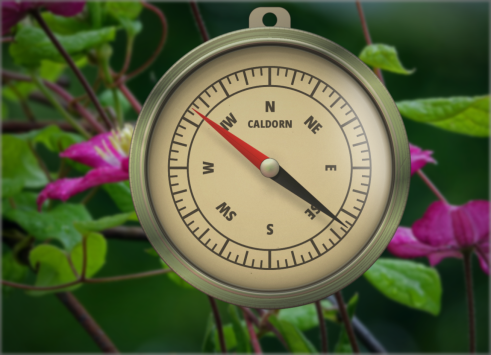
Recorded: 307.5 (°)
